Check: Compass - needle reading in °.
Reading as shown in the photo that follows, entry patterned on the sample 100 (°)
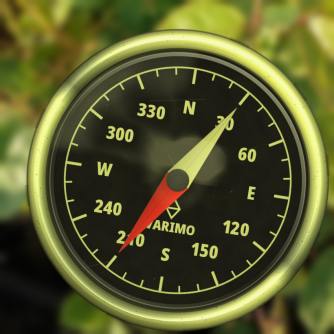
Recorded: 210 (°)
